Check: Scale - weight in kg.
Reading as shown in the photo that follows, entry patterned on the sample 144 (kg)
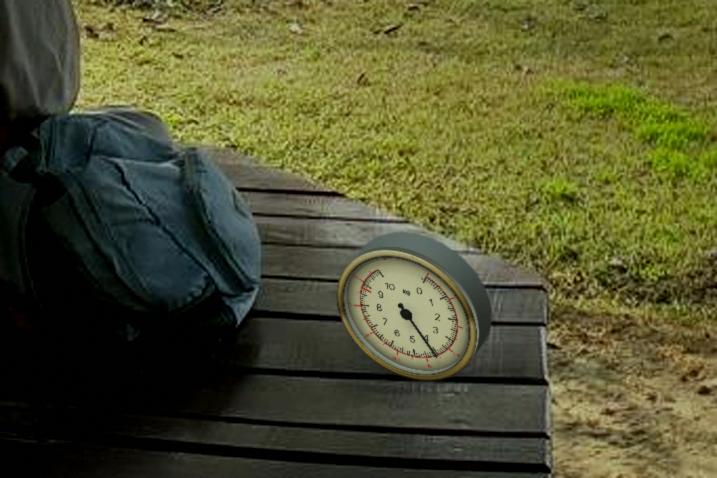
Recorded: 4 (kg)
